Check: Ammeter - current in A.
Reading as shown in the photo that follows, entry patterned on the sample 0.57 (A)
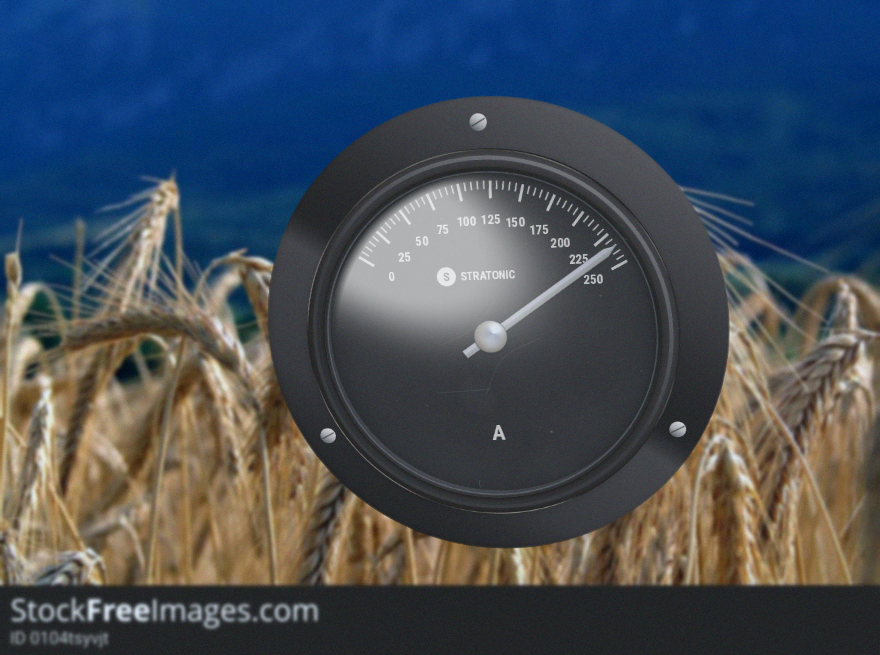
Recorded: 235 (A)
